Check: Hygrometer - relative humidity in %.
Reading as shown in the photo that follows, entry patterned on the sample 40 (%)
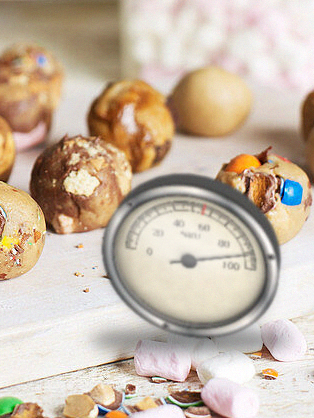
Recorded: 90 (%)
